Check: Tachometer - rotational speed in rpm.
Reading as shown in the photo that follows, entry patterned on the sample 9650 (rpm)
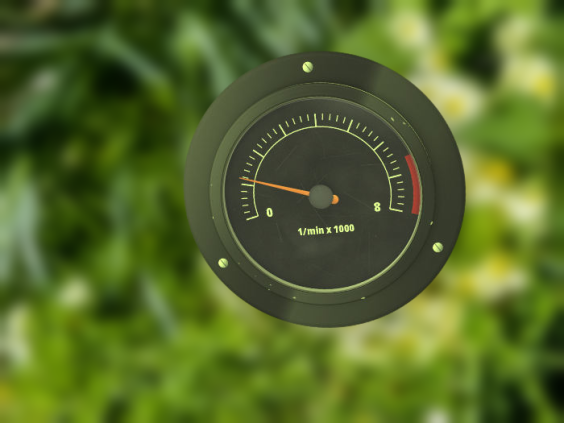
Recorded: 1200 (rpm)
